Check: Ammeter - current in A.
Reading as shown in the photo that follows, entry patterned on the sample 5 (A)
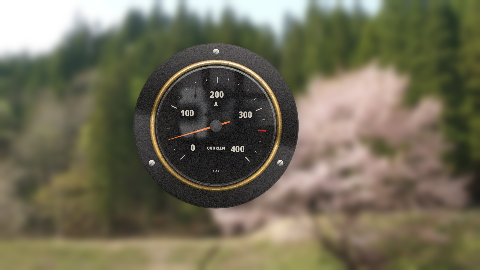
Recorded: 40 (A)
